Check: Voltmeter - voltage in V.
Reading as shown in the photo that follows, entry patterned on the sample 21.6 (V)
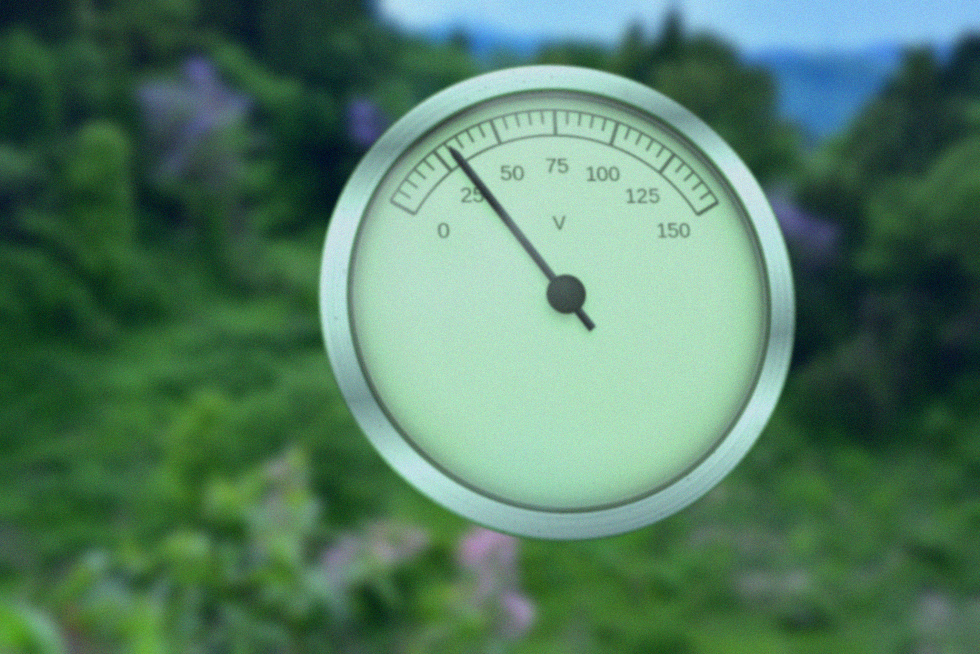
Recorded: 30 (V)
